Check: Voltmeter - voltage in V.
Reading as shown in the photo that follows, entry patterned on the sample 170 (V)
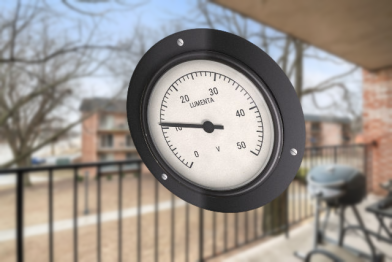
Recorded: 11 (V)
